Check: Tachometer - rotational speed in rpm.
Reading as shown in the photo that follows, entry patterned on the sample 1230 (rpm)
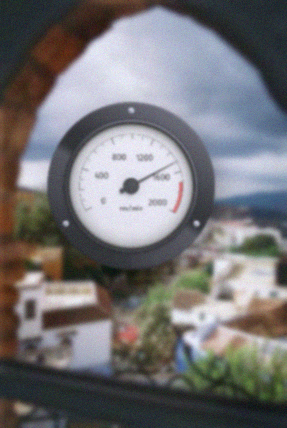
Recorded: 1500 (rpm)
